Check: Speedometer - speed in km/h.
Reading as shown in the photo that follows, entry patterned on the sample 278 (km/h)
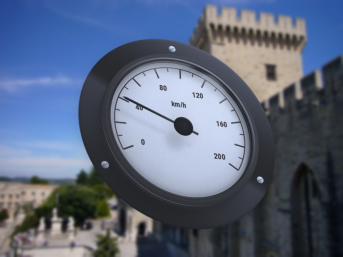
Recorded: 40 (km/h)
